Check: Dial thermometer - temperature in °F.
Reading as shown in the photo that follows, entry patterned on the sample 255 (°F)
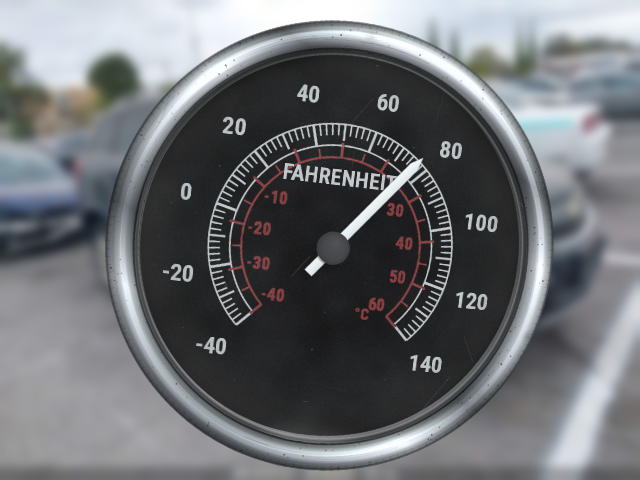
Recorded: 76 (°F)
